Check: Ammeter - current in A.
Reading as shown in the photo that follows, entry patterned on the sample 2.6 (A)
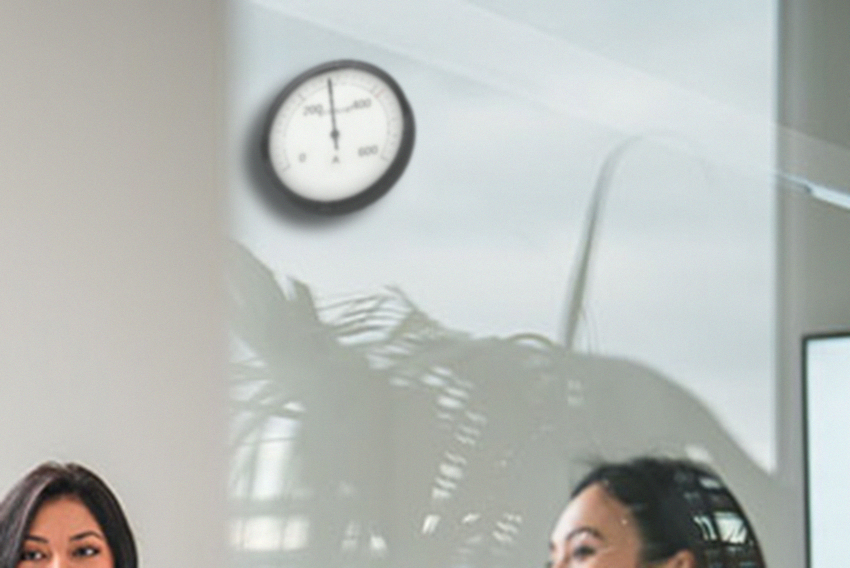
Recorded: 280 (A)
